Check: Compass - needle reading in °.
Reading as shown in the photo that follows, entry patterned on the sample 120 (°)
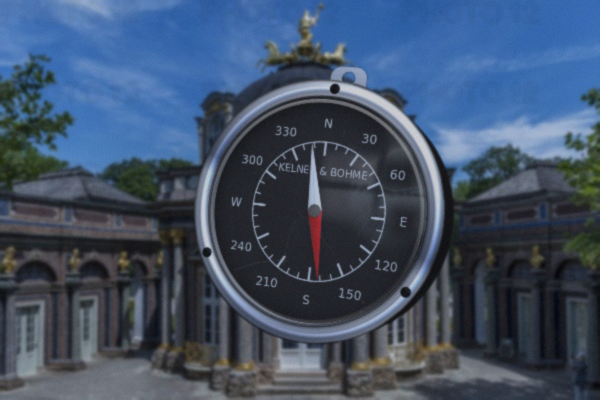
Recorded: 170 (°)
